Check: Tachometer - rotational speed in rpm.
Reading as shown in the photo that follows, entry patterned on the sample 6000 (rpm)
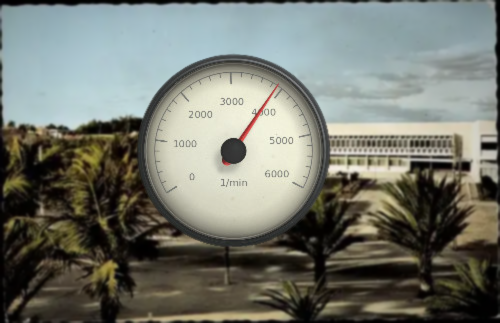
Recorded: 3900 (rpm)
